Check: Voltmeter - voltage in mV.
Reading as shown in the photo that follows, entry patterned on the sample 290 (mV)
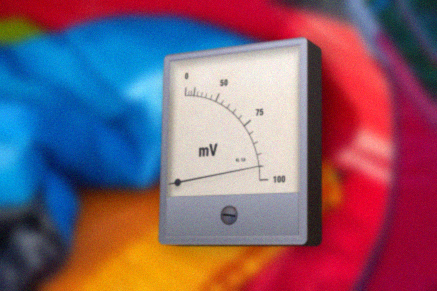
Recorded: 95 (mV)
